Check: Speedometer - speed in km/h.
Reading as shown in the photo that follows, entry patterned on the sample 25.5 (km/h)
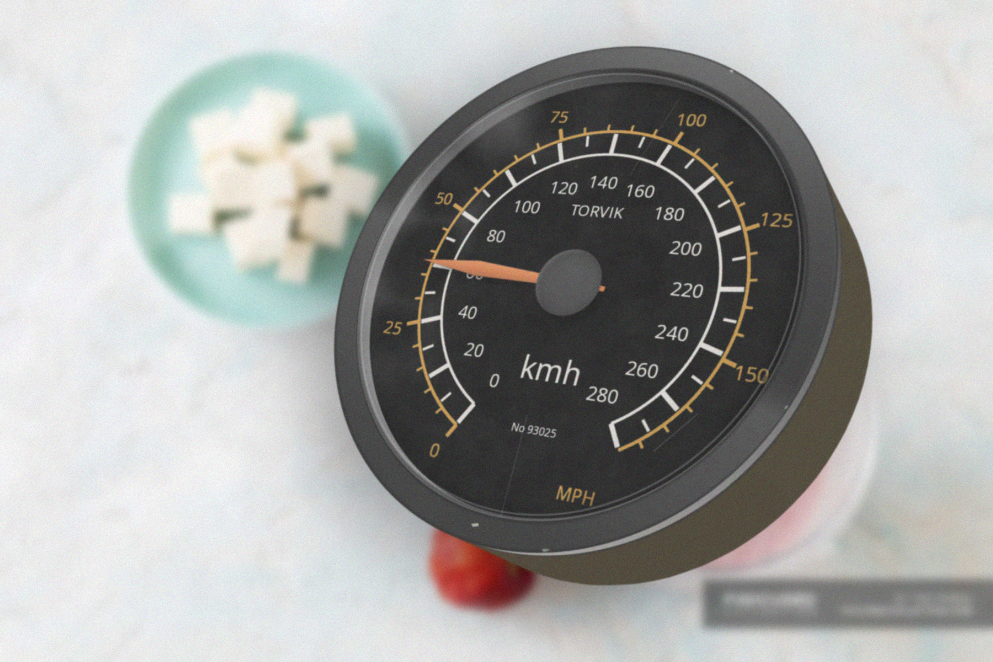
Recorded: 60 (km/h)
